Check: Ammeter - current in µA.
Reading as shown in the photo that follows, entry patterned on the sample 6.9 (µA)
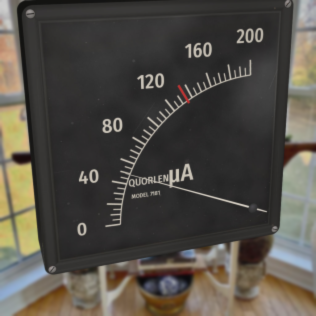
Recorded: 50 (µA)
